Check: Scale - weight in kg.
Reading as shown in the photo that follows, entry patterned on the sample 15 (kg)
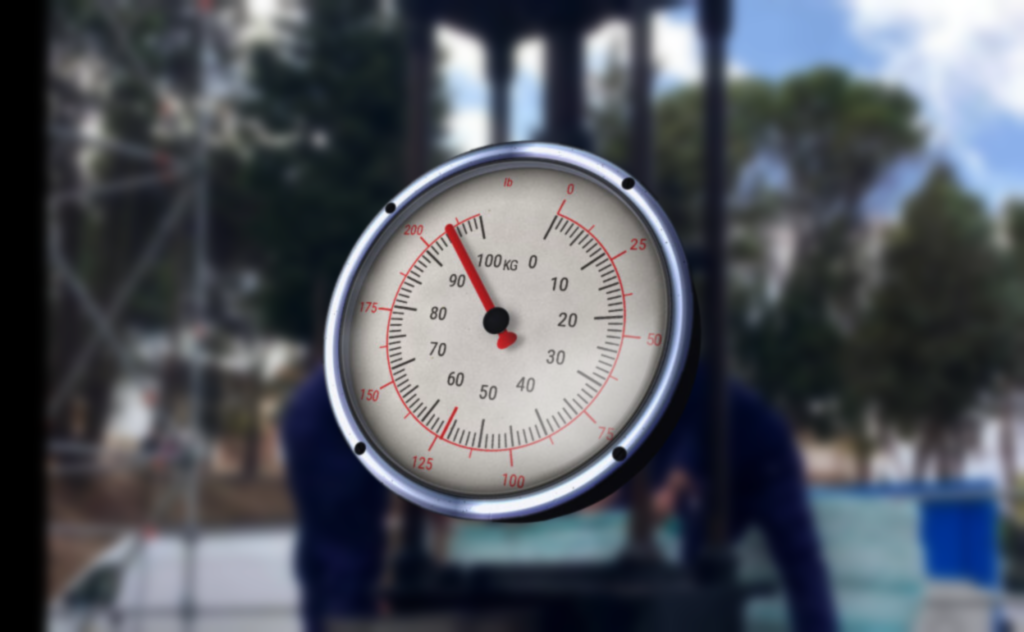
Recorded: 95 (kg)
